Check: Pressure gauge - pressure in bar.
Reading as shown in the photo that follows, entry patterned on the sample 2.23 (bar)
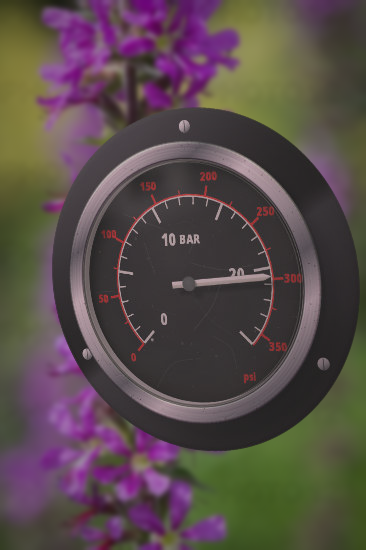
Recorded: 20.5 (bar)
